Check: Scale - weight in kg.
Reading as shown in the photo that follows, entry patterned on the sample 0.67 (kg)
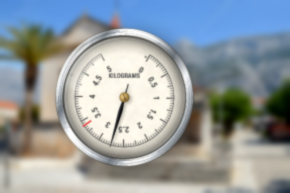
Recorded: 2.75 (kg)
